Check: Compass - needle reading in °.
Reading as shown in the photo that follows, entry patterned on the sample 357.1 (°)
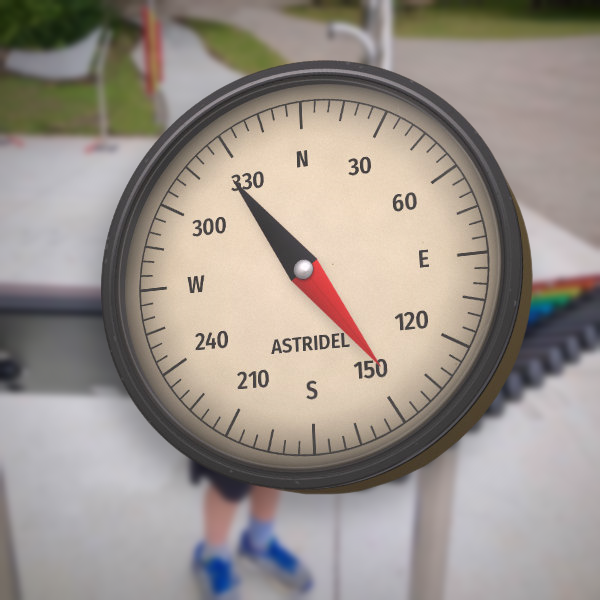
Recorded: 145 (°)
